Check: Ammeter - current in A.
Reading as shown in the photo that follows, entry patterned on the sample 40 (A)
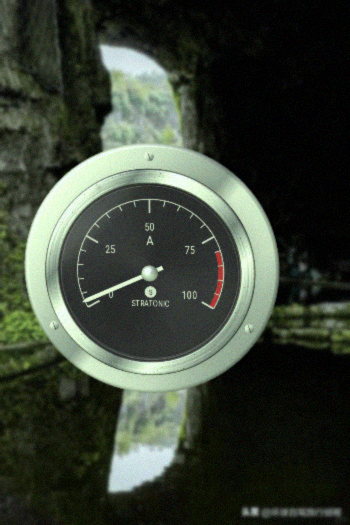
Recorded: 2.5 (A)
